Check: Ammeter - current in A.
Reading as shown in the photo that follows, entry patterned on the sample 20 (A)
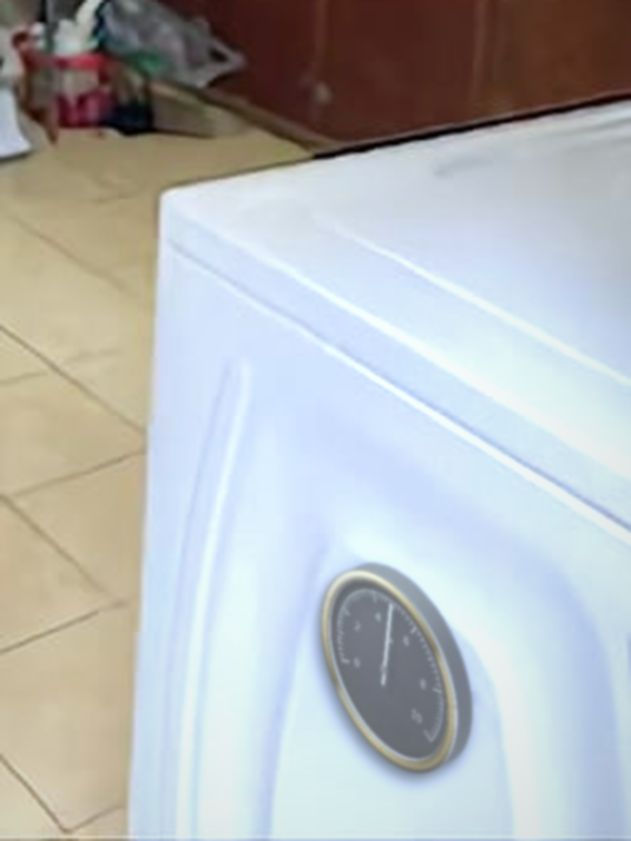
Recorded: 5 (A)
